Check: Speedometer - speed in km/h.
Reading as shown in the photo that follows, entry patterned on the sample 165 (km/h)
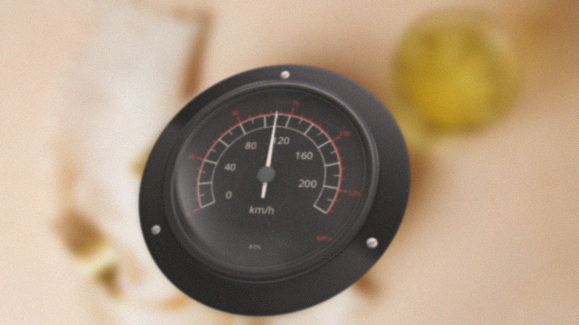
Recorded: 110 (km/h)
